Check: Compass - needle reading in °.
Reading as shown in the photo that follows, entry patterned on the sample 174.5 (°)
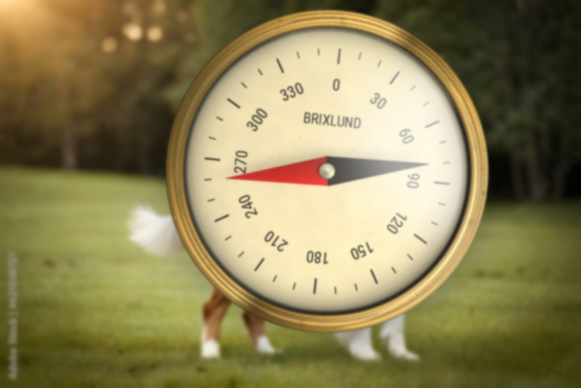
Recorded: 260 (°)
